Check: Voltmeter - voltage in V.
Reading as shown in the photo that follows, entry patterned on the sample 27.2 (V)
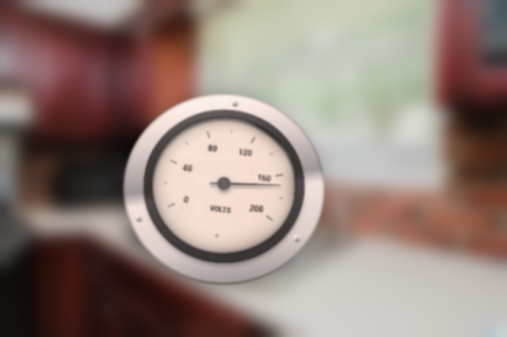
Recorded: 170 (V)
